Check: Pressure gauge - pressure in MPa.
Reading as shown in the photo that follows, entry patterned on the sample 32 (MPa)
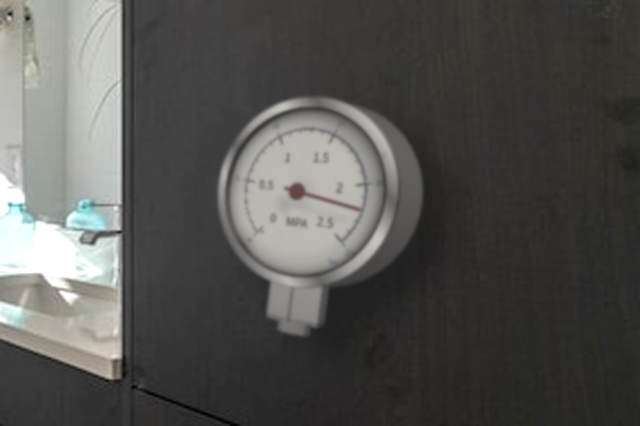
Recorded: 2.2 (MPa)
